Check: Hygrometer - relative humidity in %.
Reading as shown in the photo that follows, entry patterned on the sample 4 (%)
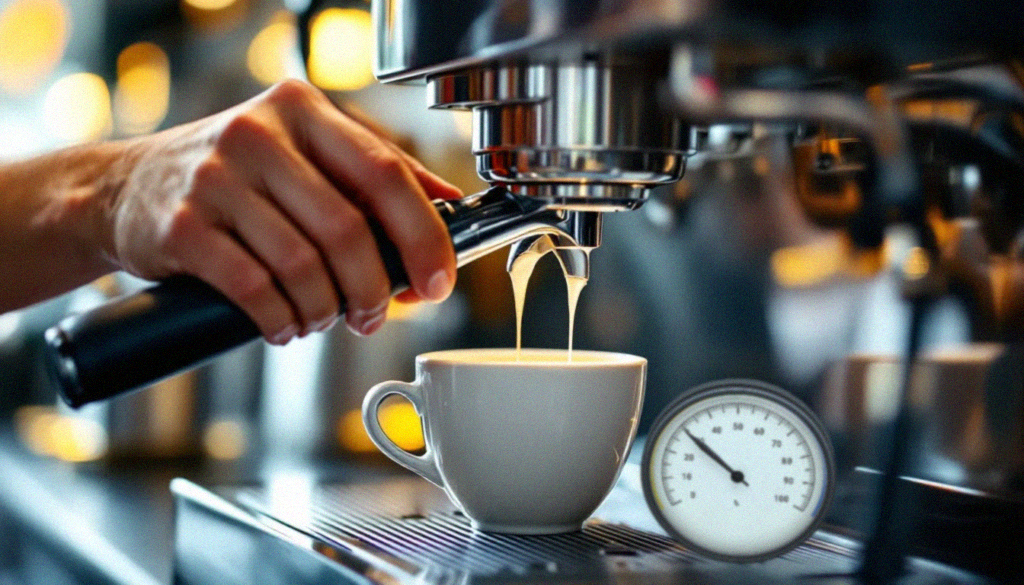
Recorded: 30 (%)
